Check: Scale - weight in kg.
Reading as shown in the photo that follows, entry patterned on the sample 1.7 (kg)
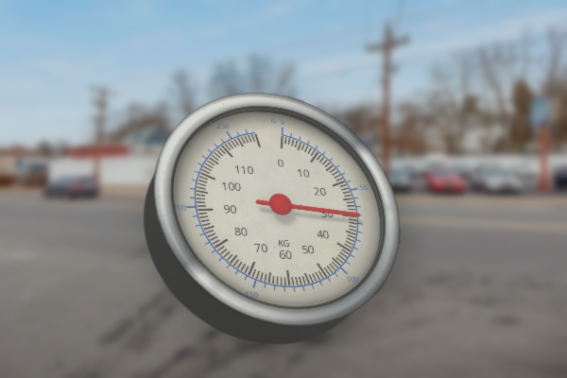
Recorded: 30 (kg)
